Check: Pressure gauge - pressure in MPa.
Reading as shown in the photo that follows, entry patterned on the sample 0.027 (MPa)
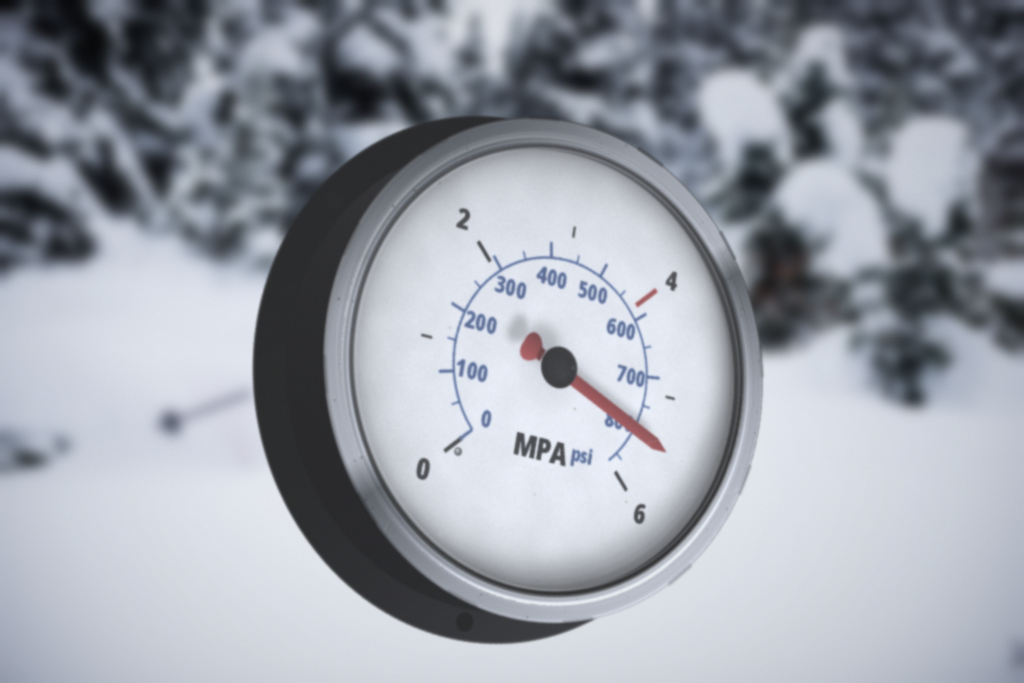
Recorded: 5.5 (MPa)
